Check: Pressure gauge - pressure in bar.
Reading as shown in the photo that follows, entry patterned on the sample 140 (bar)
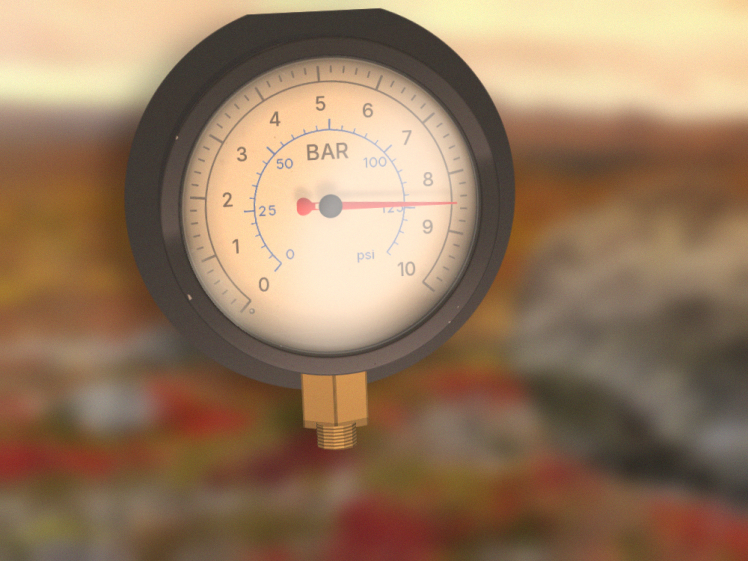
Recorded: 8.5 (bar)
